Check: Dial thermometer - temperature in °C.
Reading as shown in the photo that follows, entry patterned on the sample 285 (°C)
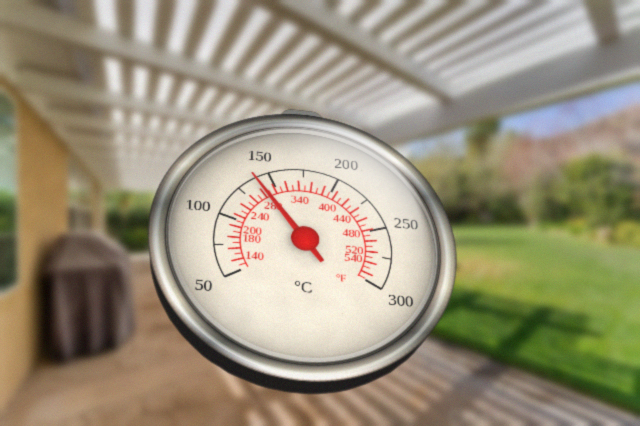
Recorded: 137.5 (°C)
